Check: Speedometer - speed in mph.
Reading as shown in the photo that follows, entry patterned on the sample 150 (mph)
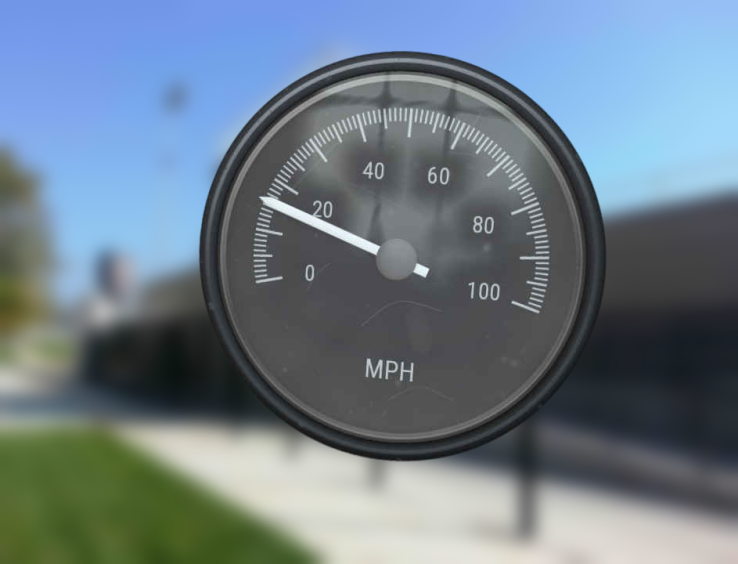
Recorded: 16 (mph)
